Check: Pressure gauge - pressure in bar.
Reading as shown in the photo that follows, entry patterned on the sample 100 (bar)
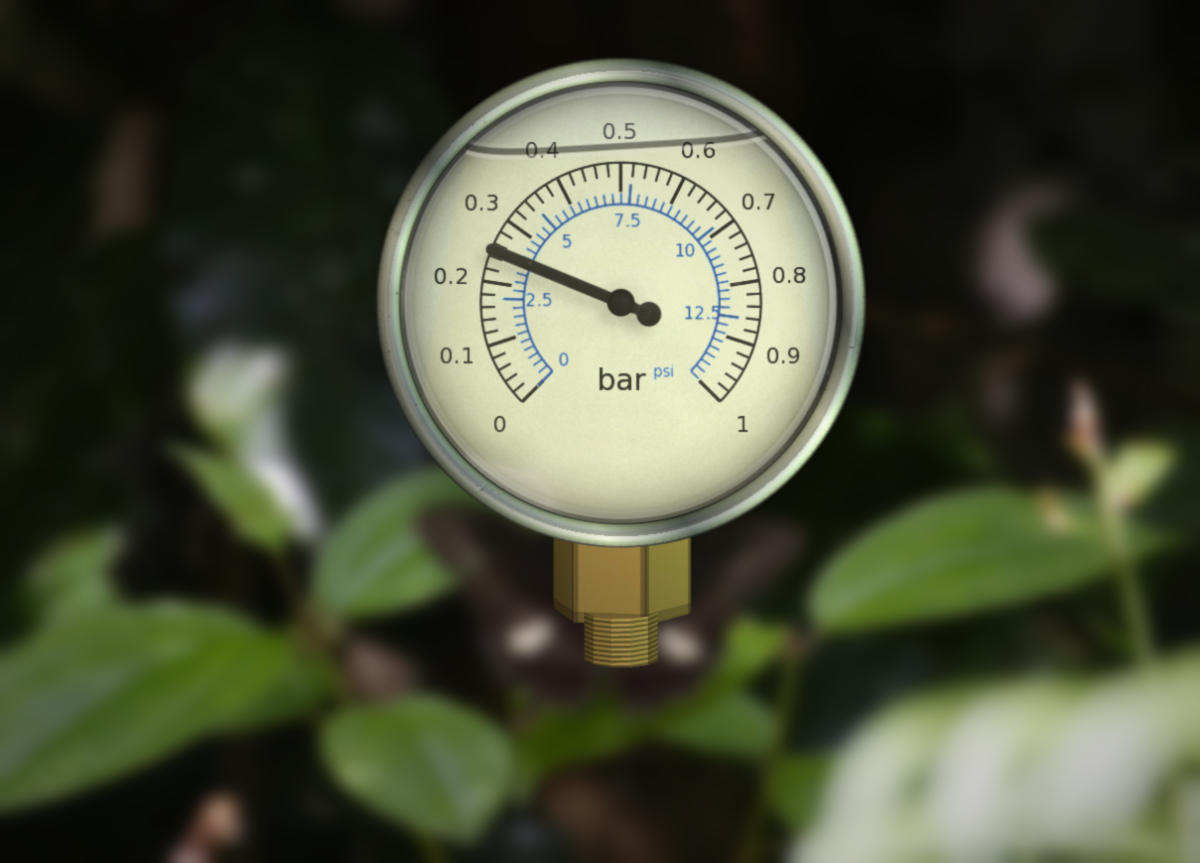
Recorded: 0.25 (bar)
